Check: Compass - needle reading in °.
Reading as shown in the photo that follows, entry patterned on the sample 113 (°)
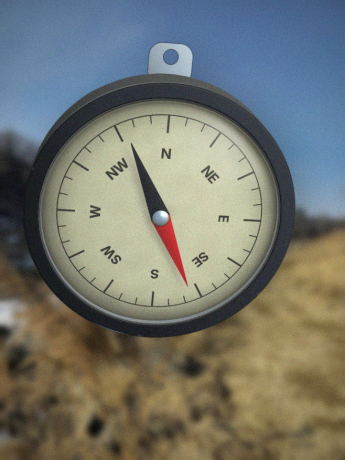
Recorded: 155 (°)
